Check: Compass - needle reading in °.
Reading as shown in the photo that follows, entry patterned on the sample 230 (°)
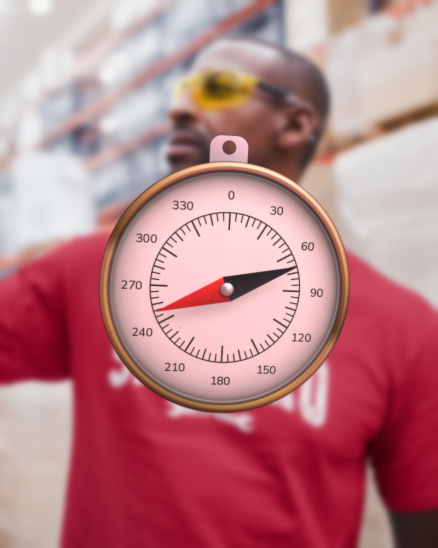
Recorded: 250 (°)
